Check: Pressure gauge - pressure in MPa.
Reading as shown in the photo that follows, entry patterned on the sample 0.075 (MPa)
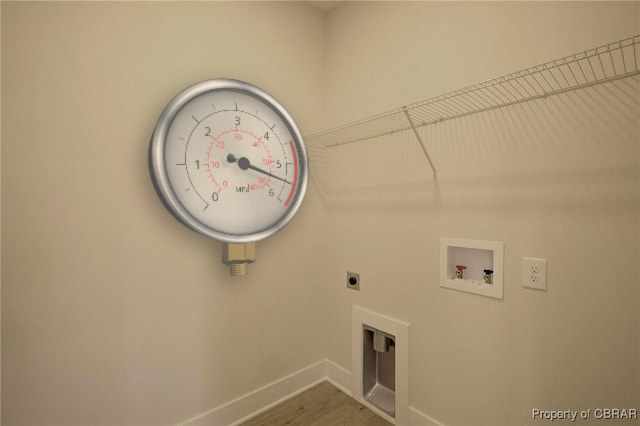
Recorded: 5.5 (MPa)
